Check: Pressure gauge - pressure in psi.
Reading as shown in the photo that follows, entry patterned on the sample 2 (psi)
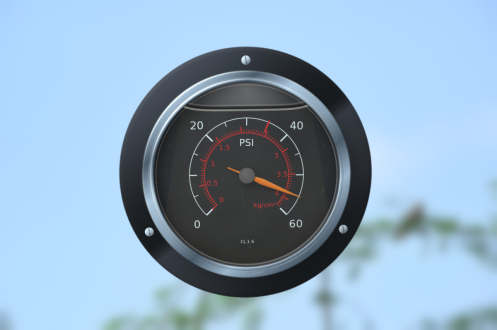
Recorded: 55 (psi)
